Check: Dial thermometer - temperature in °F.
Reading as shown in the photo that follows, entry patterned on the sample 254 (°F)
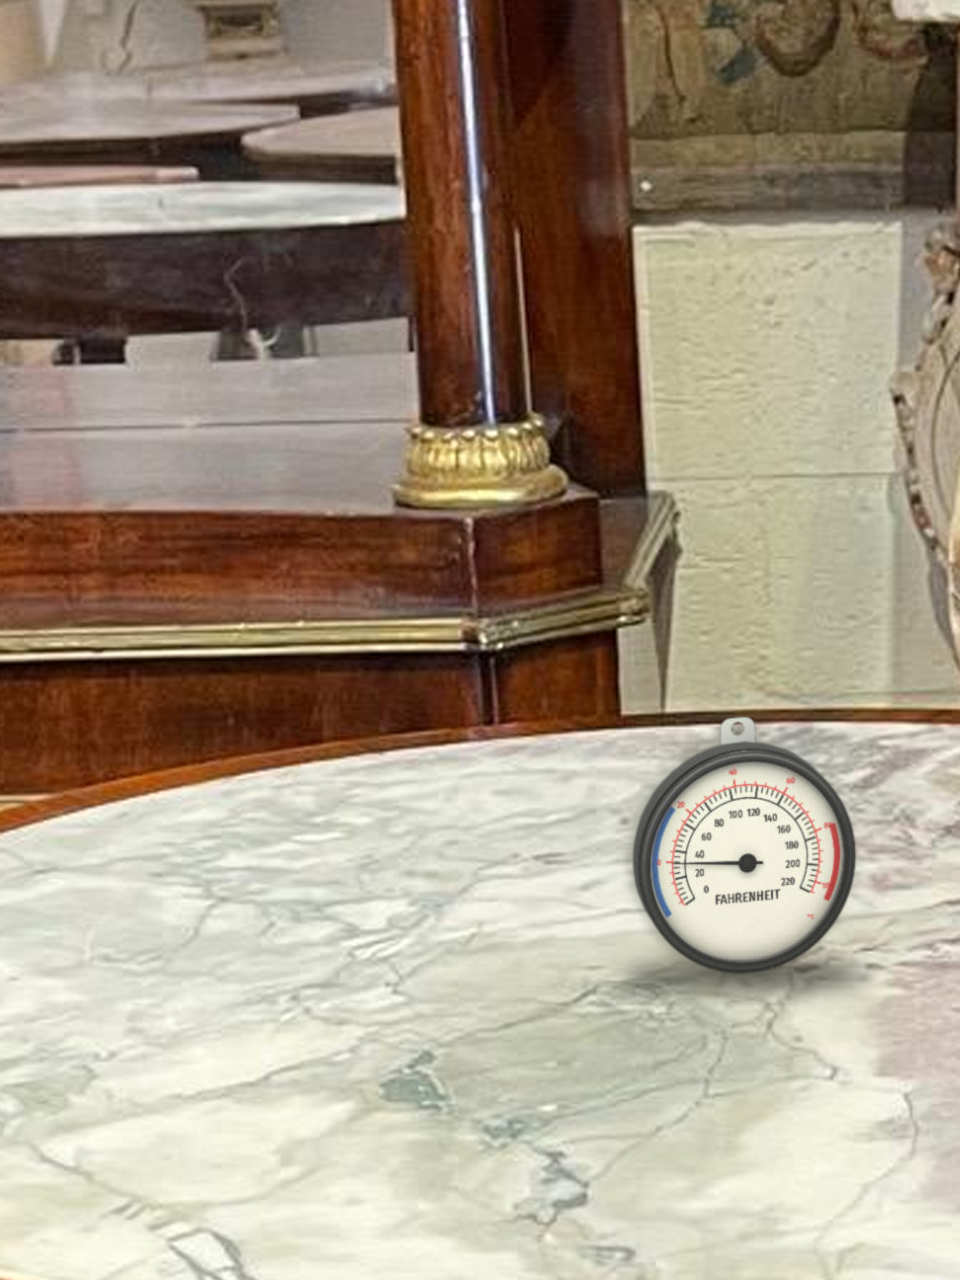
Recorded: 32 (°F)
